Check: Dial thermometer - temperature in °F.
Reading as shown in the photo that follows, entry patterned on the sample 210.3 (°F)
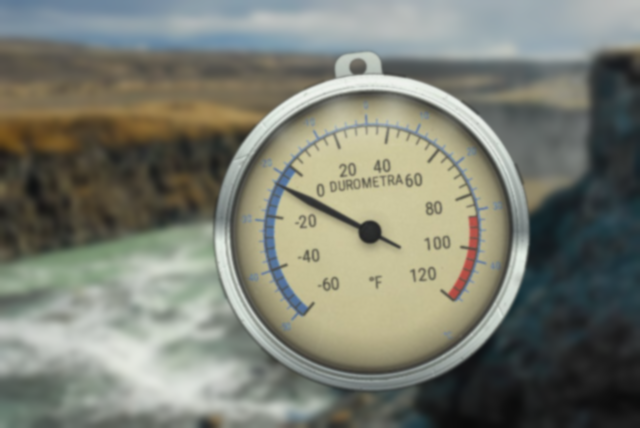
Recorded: -8 (°F)
